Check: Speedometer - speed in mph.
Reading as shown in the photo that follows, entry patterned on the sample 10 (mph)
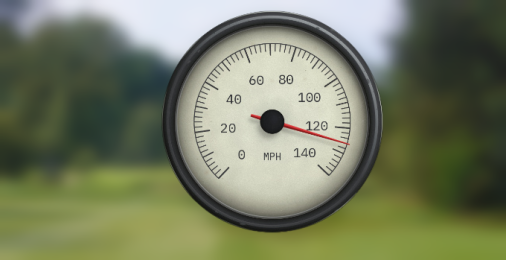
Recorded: 126 (mph)
